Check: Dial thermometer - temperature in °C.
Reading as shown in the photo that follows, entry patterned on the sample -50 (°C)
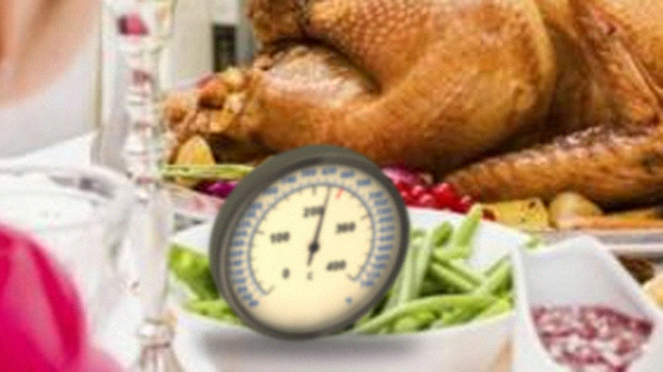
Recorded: 220 (°C)
